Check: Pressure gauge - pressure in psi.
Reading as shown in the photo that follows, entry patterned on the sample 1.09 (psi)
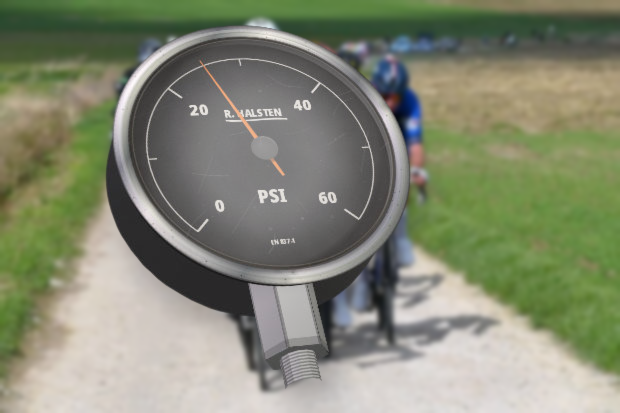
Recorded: 25 (psi)
